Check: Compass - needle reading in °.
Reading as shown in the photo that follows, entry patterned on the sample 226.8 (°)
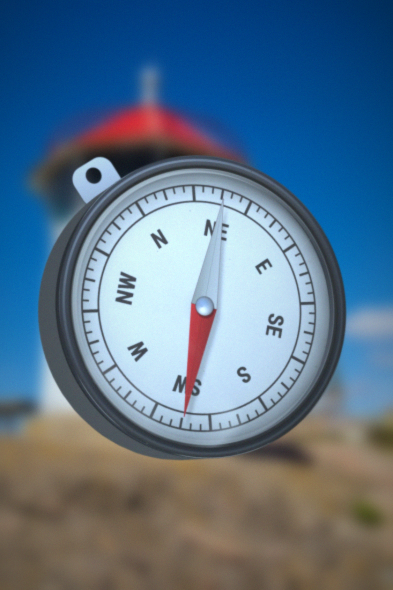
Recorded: 225 (°)
